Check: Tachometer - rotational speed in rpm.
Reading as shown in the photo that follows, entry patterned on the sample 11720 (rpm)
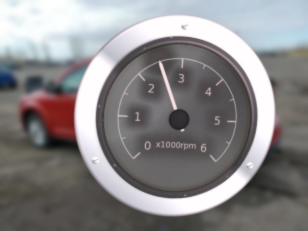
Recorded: 2500 (rpm)
